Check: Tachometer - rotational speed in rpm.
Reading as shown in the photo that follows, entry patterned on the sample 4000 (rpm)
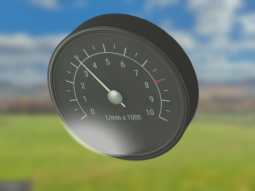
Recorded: 3500 (rpm)
